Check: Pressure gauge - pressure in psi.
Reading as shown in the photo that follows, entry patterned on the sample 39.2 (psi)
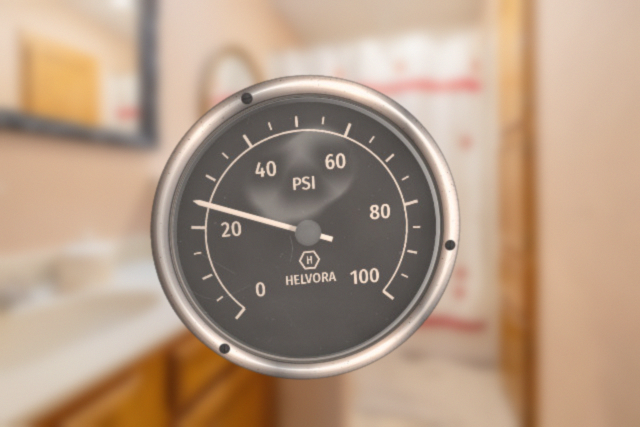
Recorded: 25 (psi)
